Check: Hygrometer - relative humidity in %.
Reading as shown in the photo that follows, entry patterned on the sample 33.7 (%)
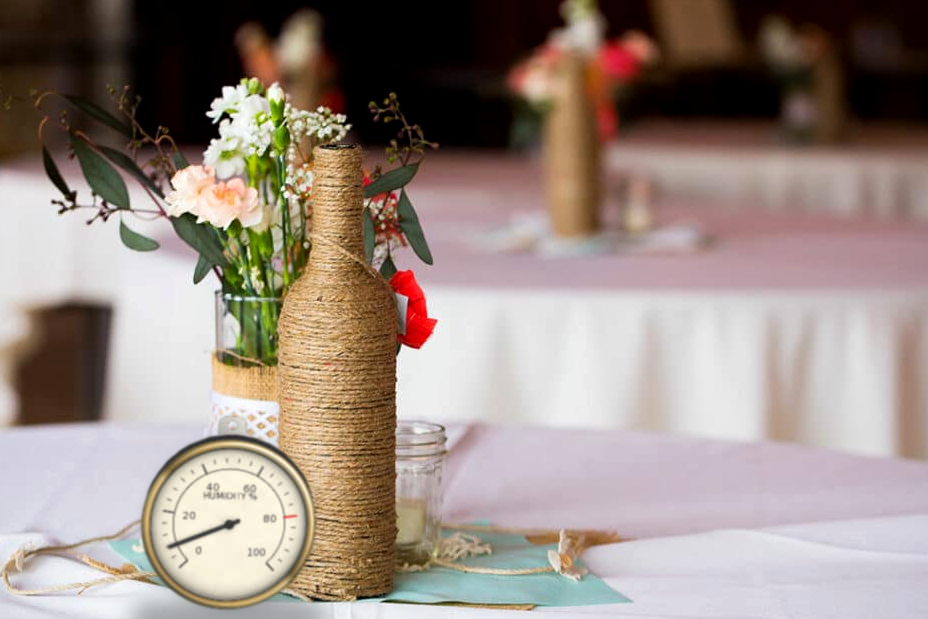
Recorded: 8 (%)
